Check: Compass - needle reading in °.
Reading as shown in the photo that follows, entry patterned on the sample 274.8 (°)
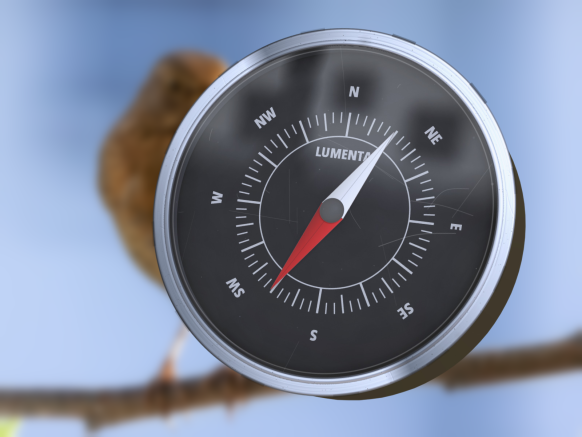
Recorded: 210 (°)
